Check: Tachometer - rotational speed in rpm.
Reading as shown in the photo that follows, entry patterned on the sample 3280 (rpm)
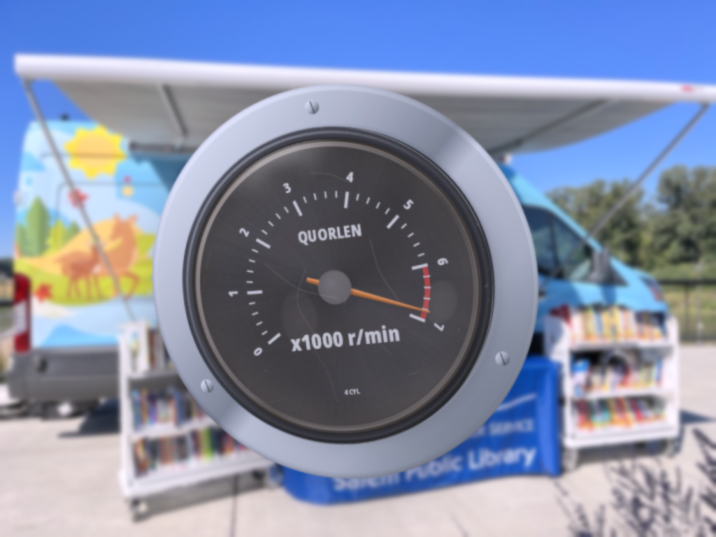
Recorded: 6800 (rpm)
